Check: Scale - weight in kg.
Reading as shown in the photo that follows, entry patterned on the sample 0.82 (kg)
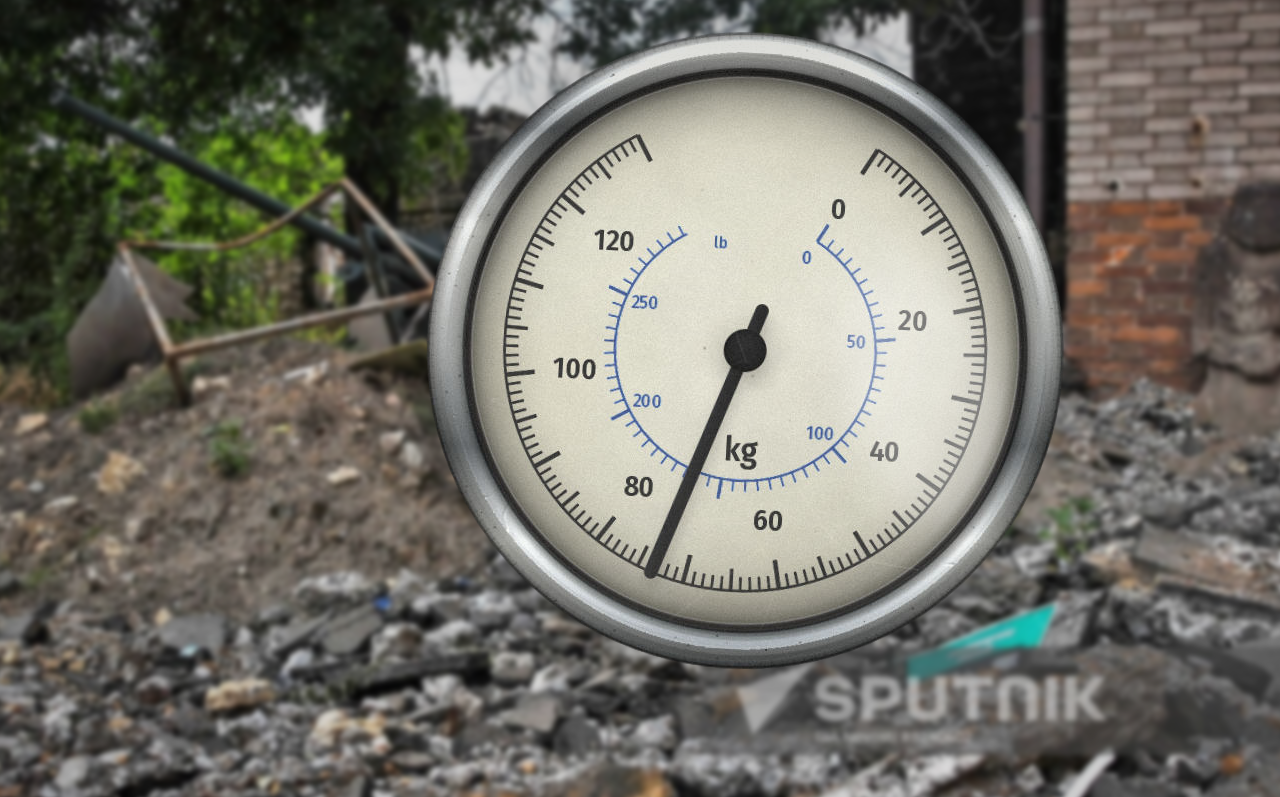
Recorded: 73.5 (kg)
